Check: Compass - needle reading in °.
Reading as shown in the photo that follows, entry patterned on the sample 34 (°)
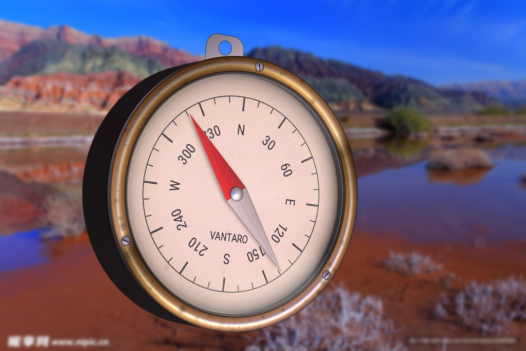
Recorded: 320 (°)
